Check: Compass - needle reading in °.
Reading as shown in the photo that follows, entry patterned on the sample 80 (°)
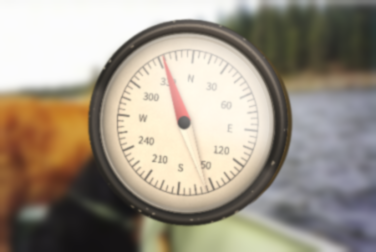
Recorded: 335 (°)
